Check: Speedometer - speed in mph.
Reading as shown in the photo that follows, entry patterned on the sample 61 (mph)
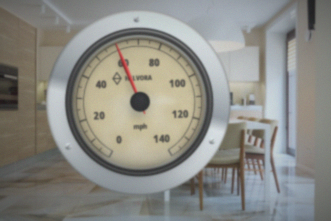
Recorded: 60 (mph)
